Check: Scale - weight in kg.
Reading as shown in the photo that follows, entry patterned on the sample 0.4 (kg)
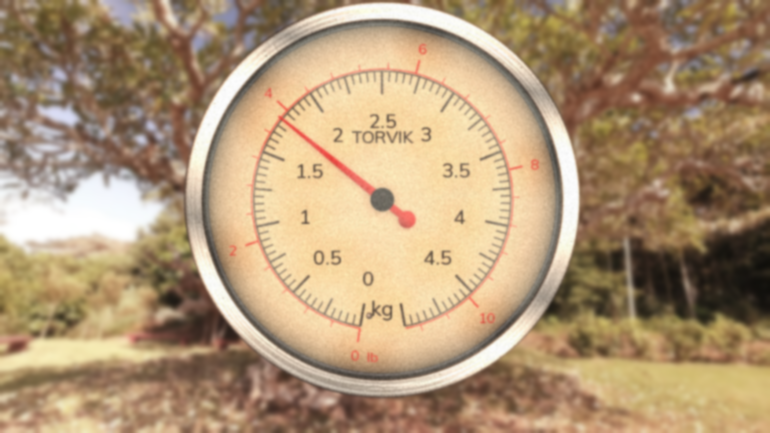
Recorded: 1.75 (kg)
